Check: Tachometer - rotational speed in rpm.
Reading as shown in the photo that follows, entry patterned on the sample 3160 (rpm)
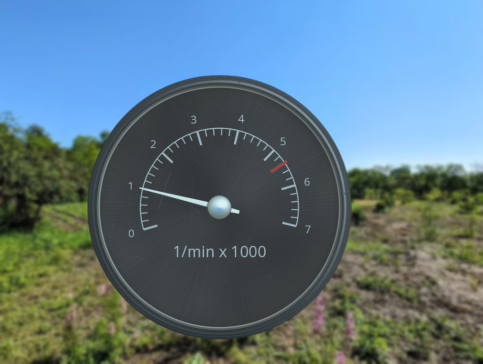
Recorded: 1000 (rpm)
